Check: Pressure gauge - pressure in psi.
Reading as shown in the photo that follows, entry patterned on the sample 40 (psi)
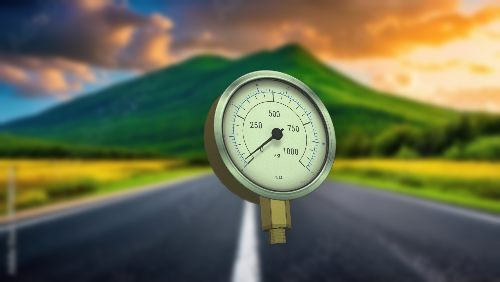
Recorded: 25 (psi)
